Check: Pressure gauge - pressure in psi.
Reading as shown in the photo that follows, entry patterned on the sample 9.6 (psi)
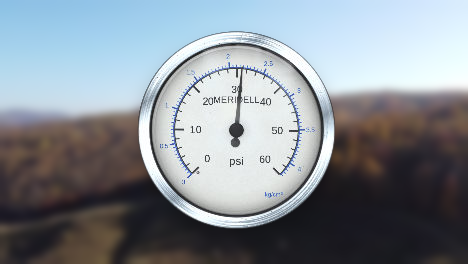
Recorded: 31 (psi)
